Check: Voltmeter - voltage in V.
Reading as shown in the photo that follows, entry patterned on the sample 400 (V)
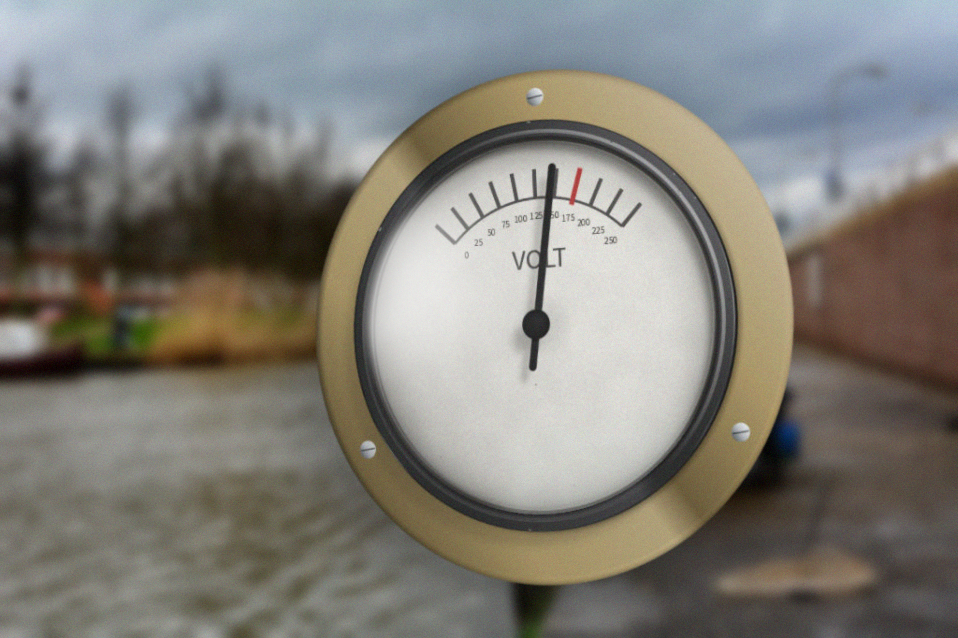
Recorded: 150 (V)
